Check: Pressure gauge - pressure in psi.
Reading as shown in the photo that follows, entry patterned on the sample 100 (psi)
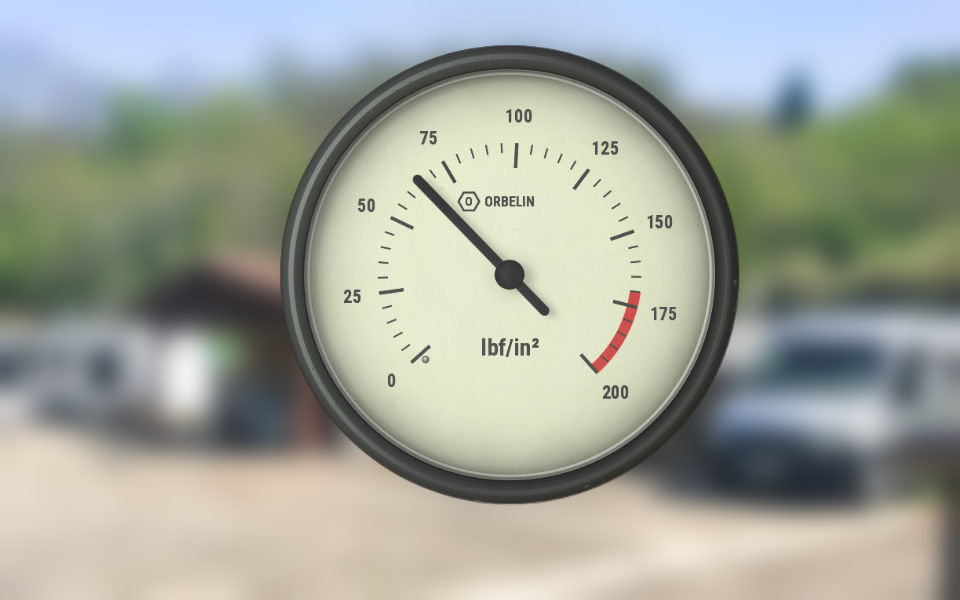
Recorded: 65 (psi)
